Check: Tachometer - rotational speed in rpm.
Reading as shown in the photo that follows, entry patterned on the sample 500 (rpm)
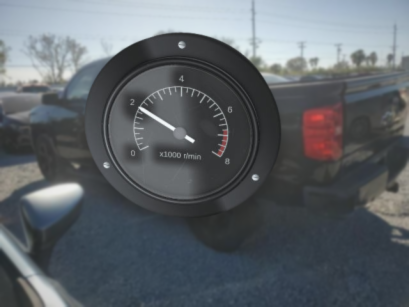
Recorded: 2000 (rpm)
